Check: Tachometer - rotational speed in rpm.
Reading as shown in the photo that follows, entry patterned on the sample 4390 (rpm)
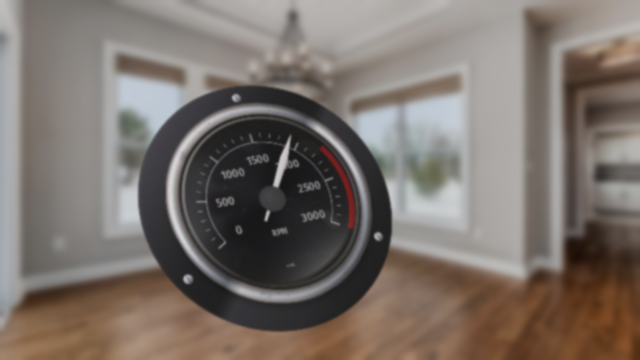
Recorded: 1900 (rpm)
